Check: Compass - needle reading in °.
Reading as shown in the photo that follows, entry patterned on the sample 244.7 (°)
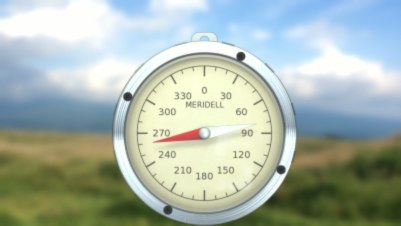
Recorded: 260 (°)
